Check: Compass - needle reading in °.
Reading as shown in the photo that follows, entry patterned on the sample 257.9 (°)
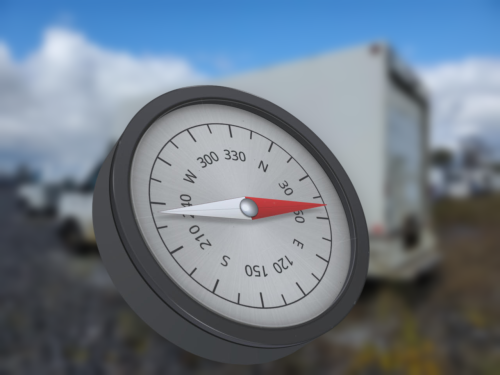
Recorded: 52.5 (°)
